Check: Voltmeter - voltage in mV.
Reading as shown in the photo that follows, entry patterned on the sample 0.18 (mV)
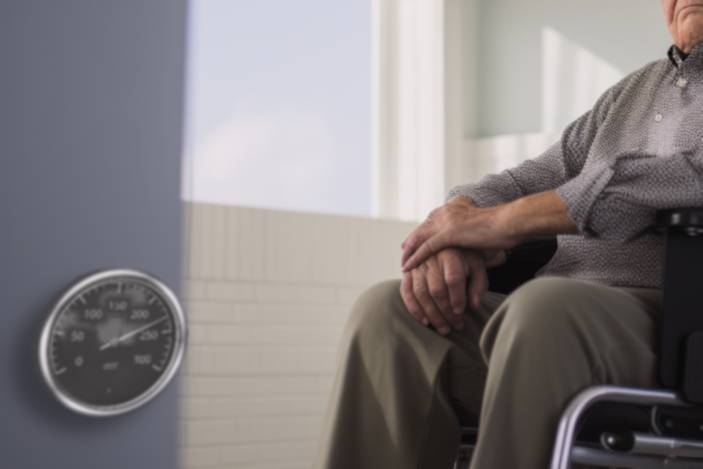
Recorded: 230 (mV)
